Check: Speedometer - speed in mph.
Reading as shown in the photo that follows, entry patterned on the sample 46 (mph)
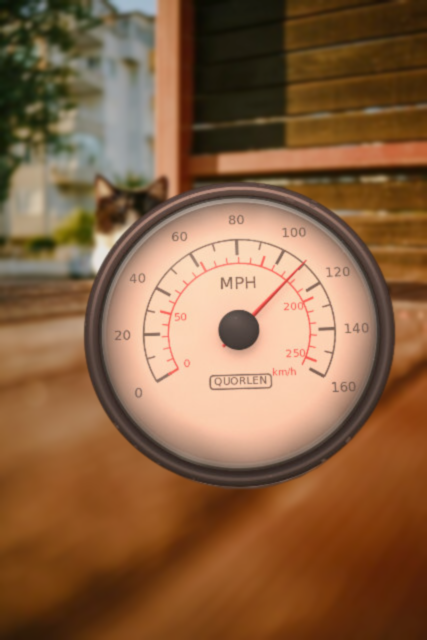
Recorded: 110 (mph)
